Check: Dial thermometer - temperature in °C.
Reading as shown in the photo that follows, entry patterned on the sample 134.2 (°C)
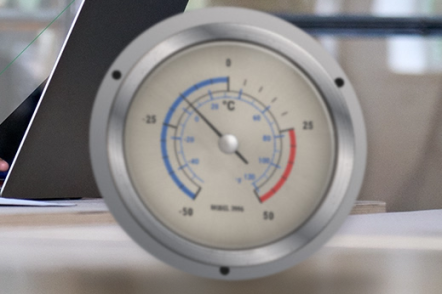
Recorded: -15 (°C)
